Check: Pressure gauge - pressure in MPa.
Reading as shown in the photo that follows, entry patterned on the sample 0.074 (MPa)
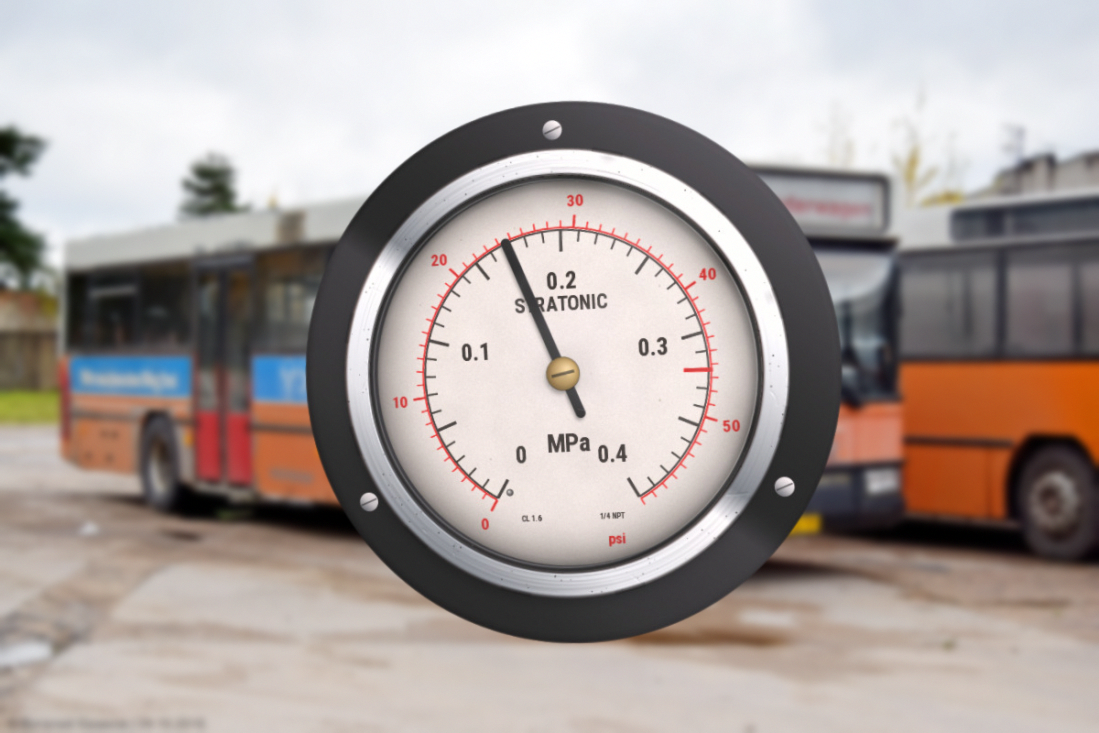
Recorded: 0.17 (MPa)
